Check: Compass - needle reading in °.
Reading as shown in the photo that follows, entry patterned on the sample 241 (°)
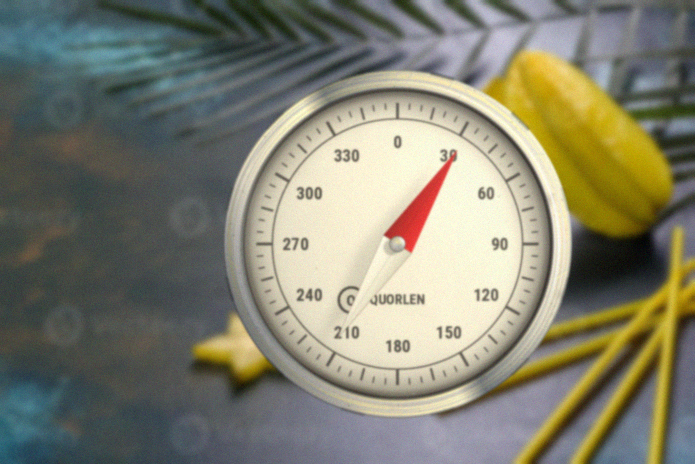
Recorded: 32.5 (°)
